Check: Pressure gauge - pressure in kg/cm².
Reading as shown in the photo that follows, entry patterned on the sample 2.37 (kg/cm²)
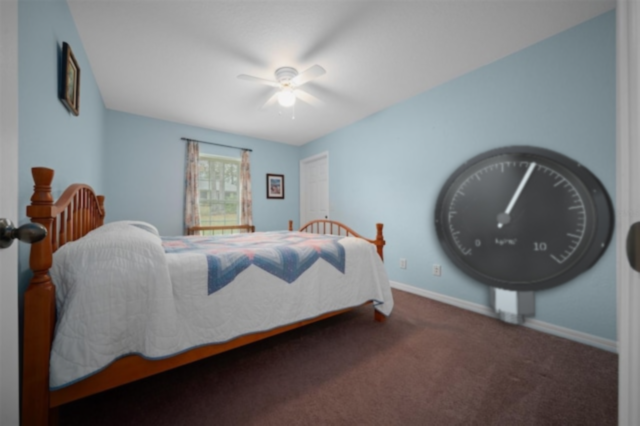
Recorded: 6 (kg/cm²)
